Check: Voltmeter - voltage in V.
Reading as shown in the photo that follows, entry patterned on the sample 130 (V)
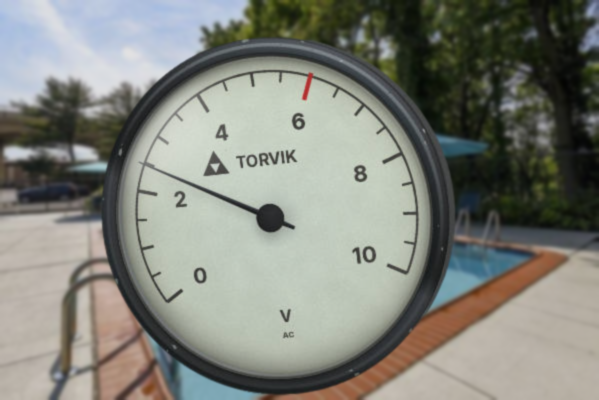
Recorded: 2.5 (V)
